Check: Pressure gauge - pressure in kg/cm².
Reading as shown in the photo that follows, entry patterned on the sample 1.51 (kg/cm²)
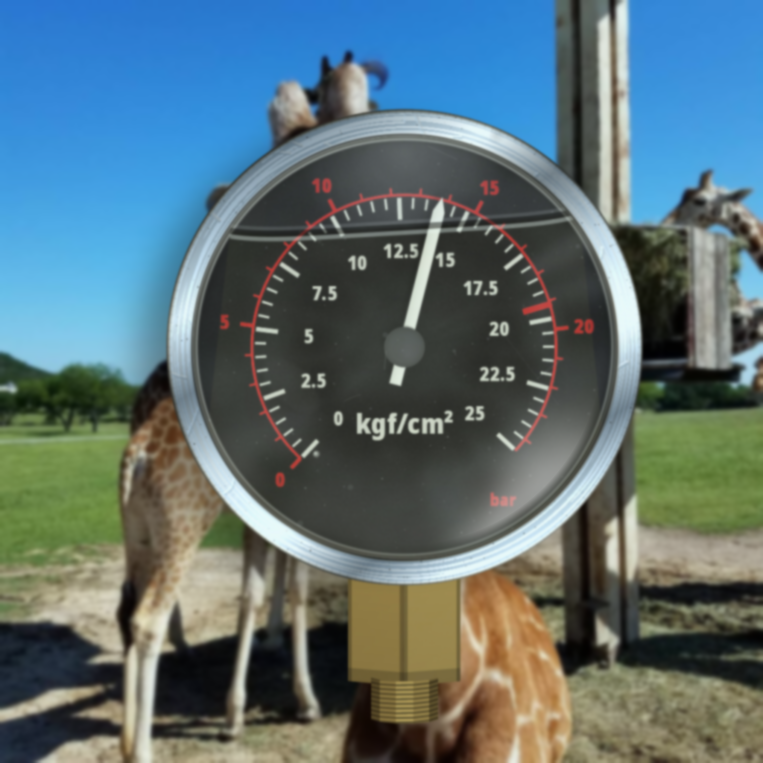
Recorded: 14 (kg/cm²)
